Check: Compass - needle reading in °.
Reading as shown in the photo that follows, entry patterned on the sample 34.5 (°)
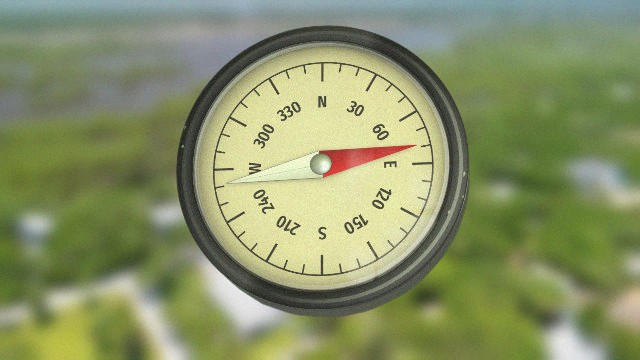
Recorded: 80 (°)
